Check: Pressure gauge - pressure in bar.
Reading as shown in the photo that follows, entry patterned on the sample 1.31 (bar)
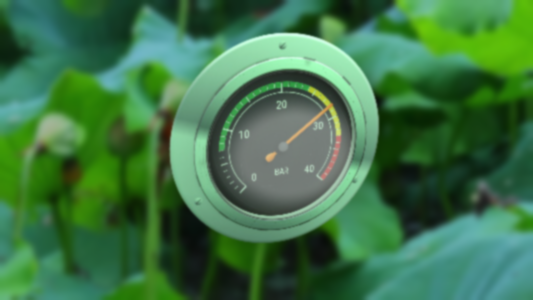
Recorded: 28 (bar)
